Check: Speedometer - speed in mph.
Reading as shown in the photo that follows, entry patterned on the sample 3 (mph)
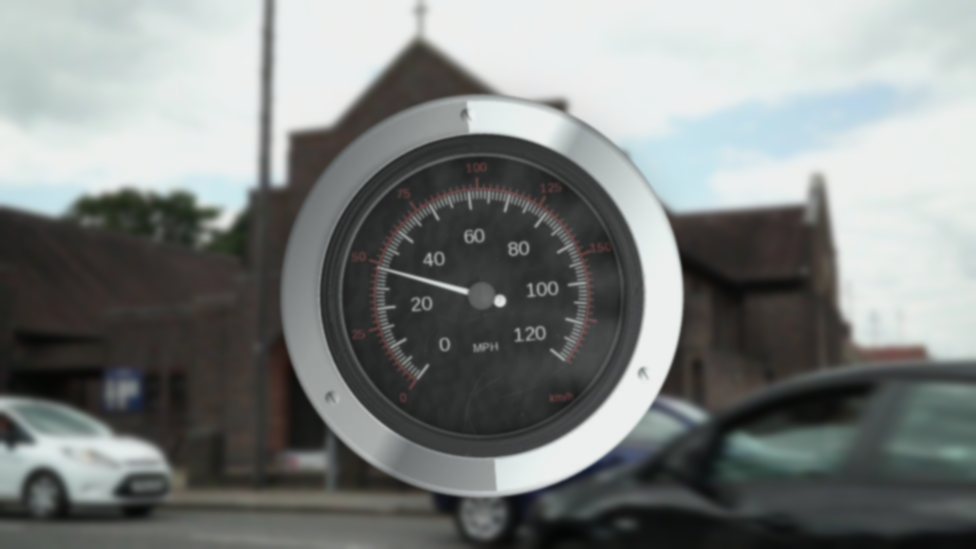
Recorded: 30 (mph)
